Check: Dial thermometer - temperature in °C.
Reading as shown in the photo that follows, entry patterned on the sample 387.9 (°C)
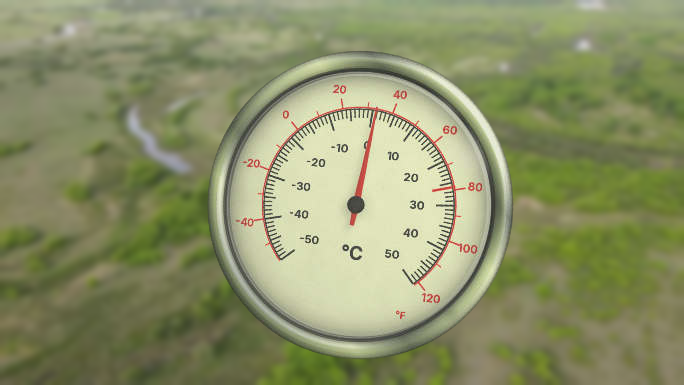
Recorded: 1 (°C)
